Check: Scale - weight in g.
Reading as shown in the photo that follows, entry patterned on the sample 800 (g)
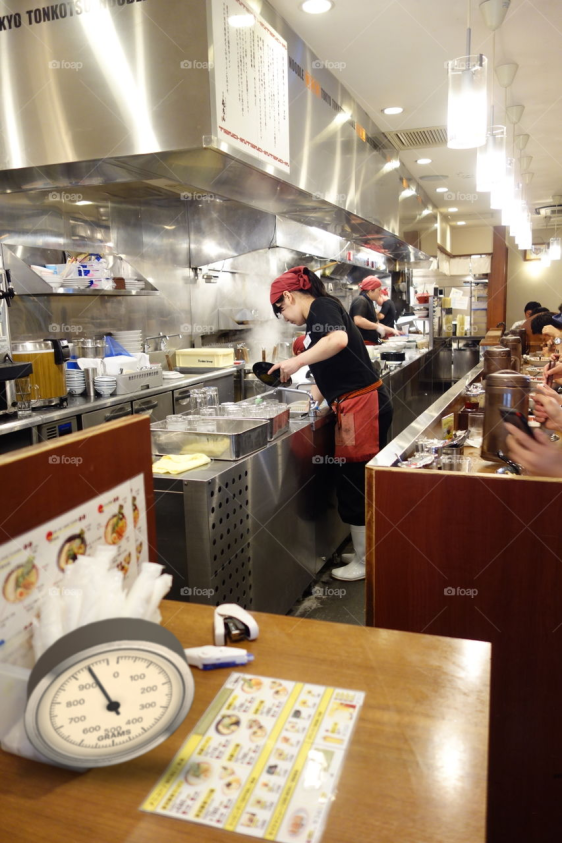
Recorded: 950 (g)
